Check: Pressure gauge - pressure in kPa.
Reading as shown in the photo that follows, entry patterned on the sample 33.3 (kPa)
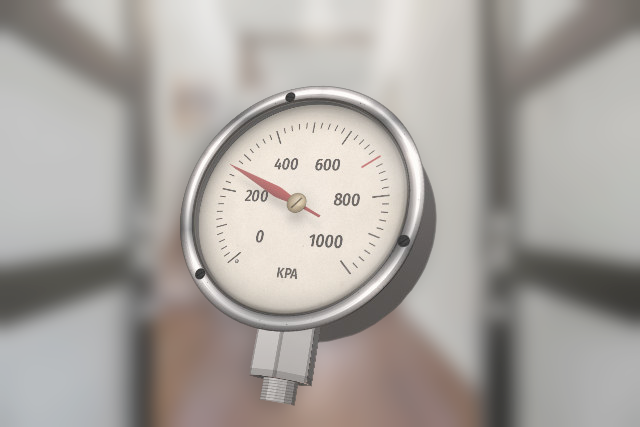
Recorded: 260 (kPa)
